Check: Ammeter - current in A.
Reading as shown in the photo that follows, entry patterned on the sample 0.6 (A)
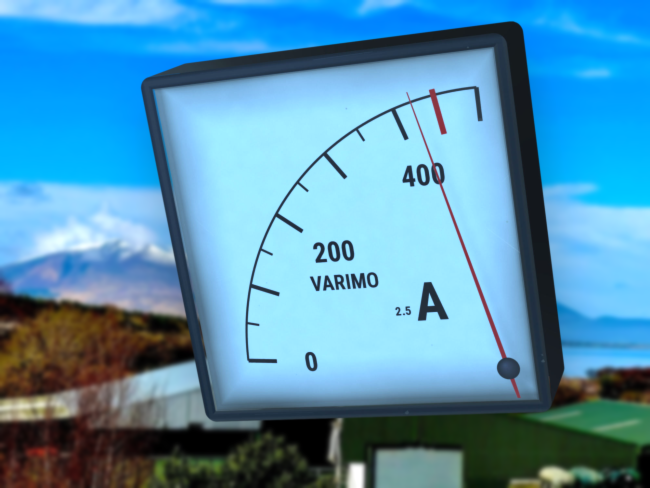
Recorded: 425 (A)
